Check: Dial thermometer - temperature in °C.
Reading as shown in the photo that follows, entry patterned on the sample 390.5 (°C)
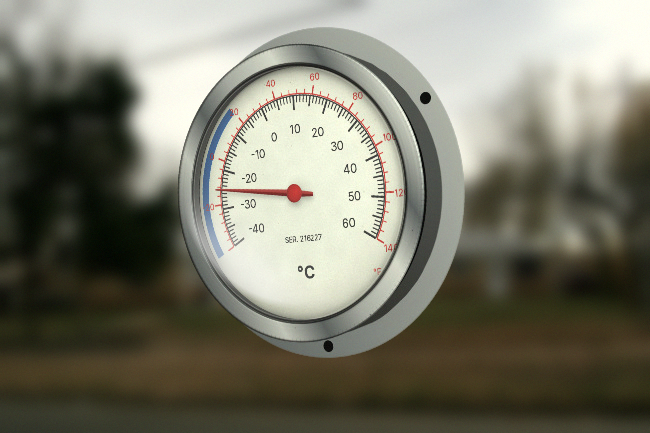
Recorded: -25 (°C)
